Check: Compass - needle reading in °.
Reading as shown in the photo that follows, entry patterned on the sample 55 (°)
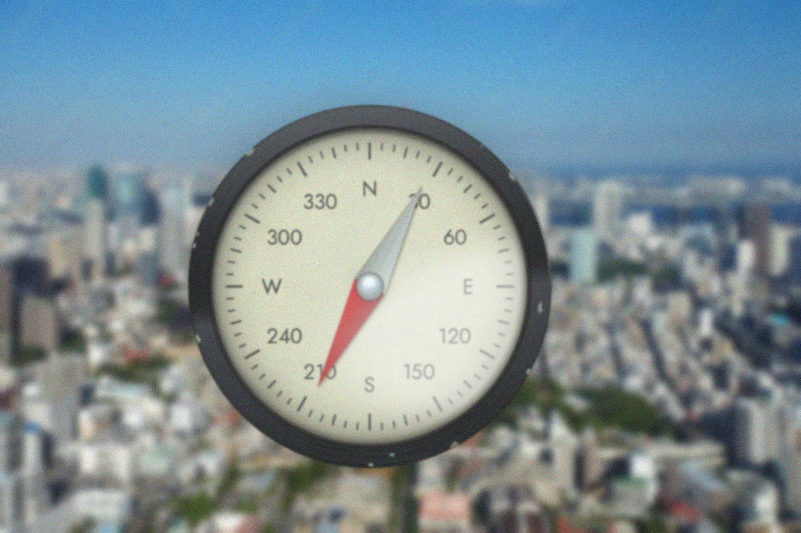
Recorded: 207.5 (°)
